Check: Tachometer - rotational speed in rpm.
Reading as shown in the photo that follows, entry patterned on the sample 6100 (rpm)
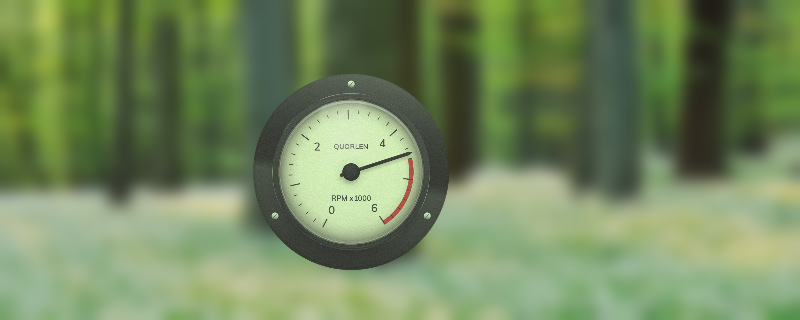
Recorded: 4500 (rpm)
